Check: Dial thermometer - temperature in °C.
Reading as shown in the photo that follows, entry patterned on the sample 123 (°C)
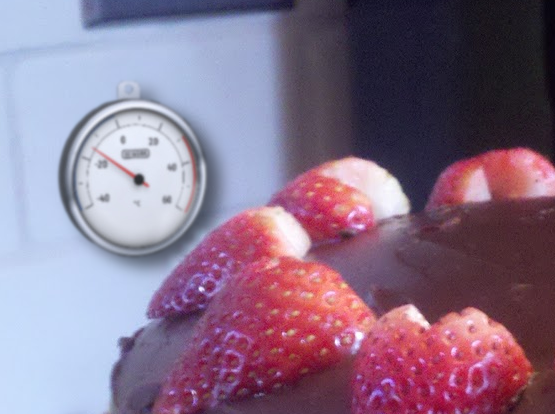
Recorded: -15 (°C)
